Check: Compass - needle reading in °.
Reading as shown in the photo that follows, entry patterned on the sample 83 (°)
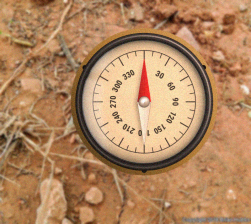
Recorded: 0 (°)
